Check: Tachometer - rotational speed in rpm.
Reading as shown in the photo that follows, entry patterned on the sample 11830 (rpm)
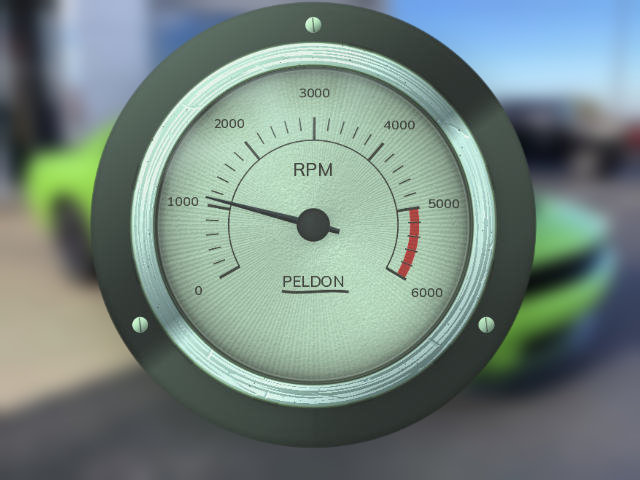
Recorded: 1100 (rpm)
